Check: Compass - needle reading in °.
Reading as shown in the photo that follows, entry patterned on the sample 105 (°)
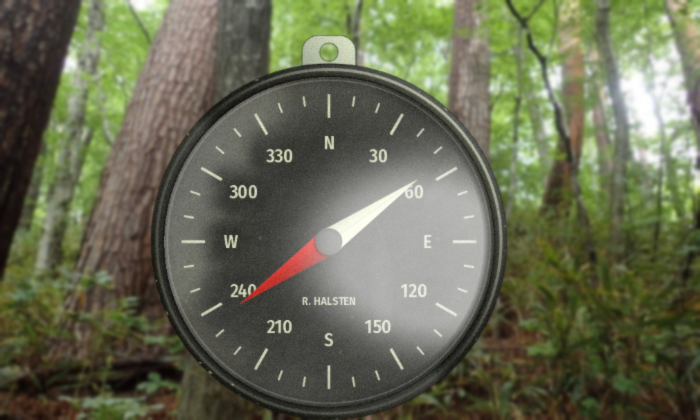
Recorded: 235 (°)
